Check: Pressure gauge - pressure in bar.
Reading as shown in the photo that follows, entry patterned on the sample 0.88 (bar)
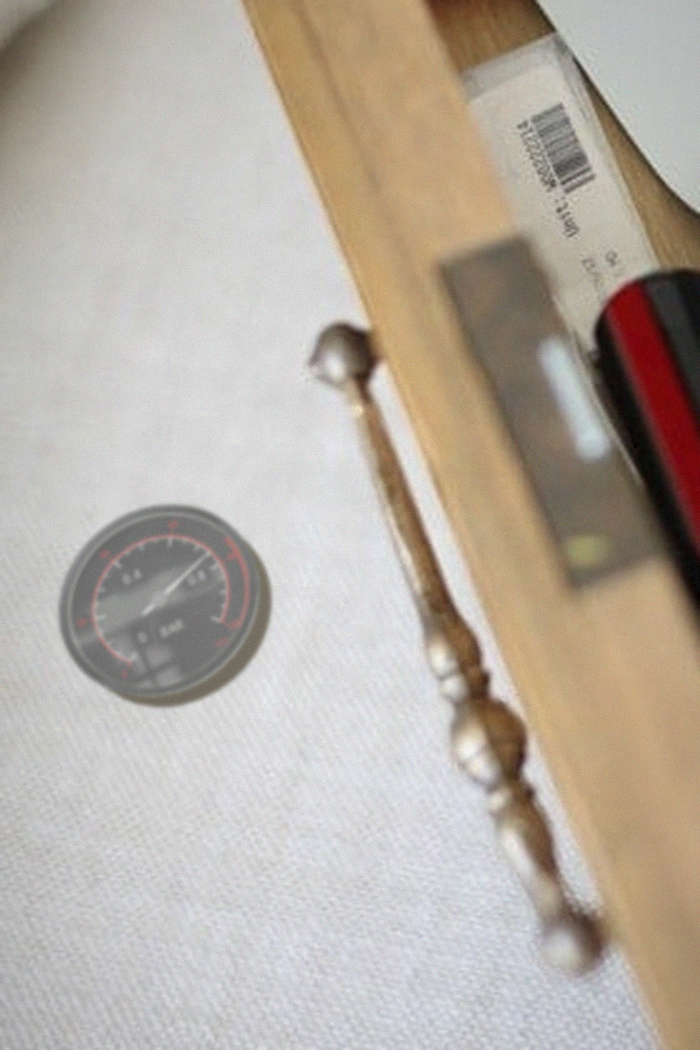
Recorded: 0.75 (bar)
